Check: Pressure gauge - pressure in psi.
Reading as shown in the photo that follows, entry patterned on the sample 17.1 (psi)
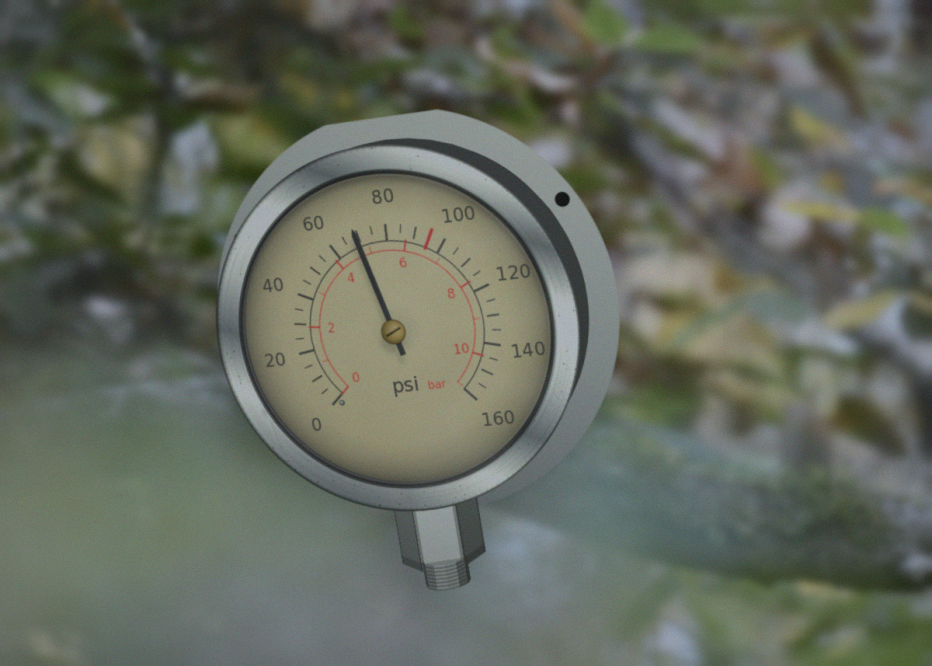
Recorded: 70 (psi)
